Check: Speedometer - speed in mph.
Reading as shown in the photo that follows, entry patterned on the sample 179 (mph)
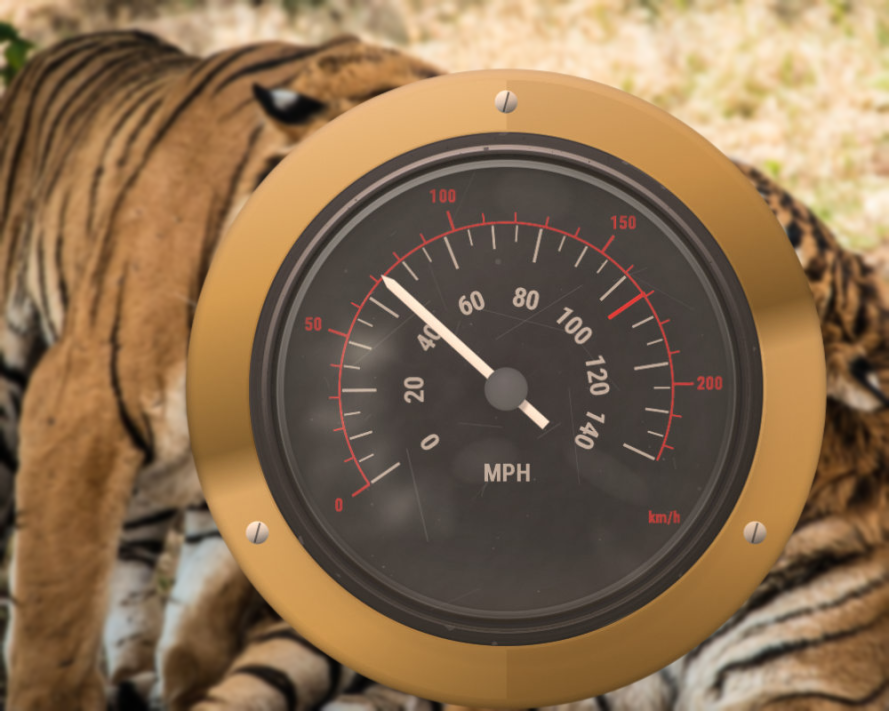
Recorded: 45 (mph)
